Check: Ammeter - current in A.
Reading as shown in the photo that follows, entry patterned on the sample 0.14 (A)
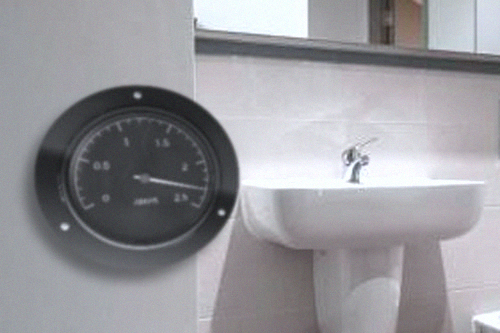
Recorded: 2.3 (A)
